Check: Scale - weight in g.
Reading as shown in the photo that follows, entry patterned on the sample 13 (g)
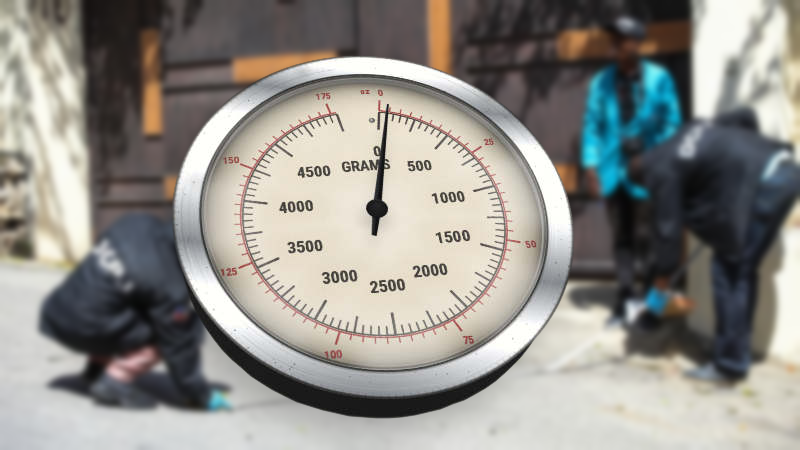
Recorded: 50 (g)
